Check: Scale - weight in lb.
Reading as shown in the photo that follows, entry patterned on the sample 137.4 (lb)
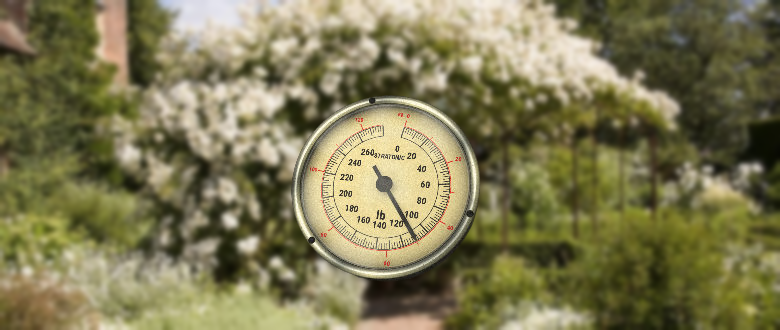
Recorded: 110 (lb)
